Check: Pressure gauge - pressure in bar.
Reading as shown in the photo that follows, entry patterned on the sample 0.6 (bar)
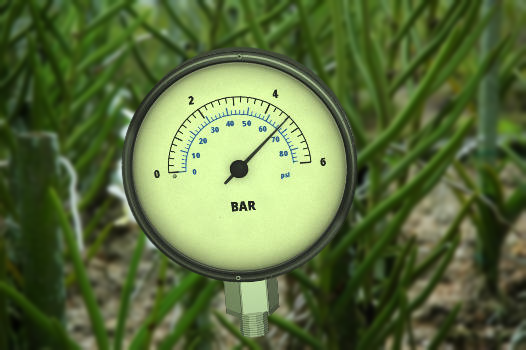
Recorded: 4.6 (bar)
